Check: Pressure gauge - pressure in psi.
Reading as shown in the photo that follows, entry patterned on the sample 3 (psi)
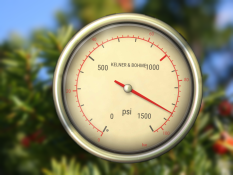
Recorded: 1350 (psi)
